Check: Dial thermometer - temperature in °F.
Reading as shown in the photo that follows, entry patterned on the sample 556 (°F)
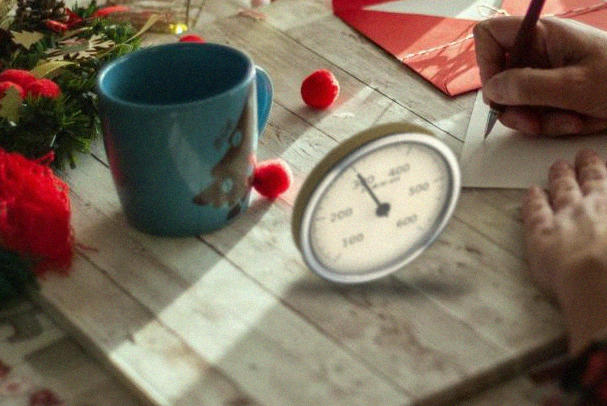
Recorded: 300 (°F)
